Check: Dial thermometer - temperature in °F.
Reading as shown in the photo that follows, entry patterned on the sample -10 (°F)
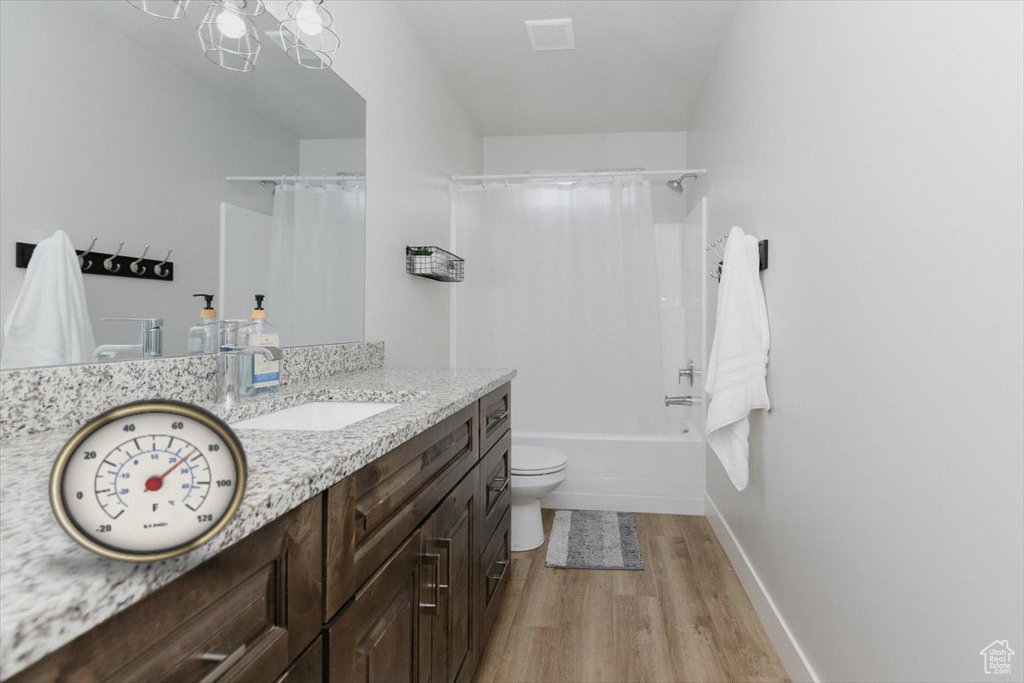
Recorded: 75 (°F)
